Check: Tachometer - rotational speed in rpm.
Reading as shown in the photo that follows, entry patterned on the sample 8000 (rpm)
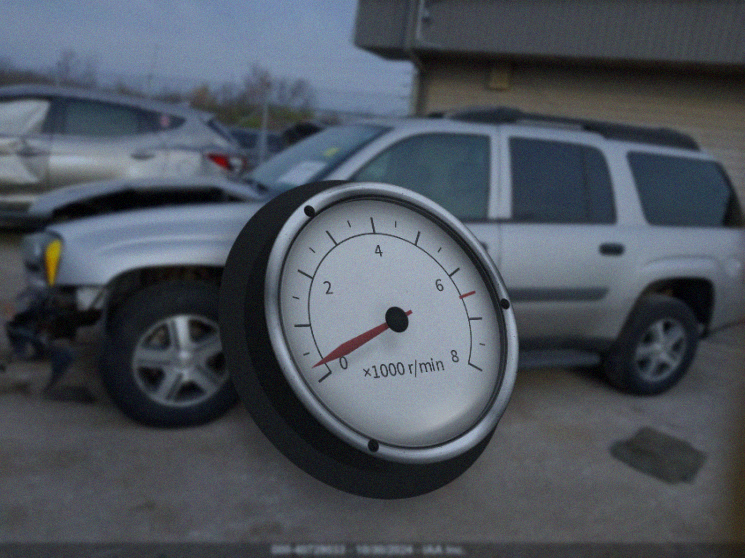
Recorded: 250 (rpm)
